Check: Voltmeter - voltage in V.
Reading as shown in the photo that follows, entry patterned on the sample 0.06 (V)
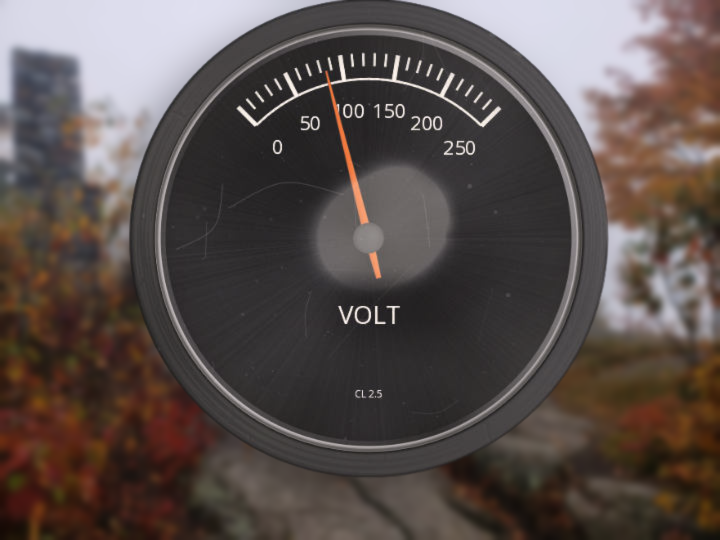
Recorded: 85 (V)
